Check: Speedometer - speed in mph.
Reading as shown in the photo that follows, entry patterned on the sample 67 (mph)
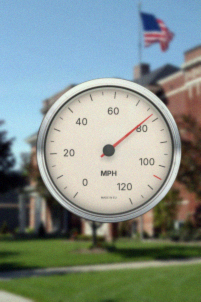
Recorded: 77.5 (mph)
